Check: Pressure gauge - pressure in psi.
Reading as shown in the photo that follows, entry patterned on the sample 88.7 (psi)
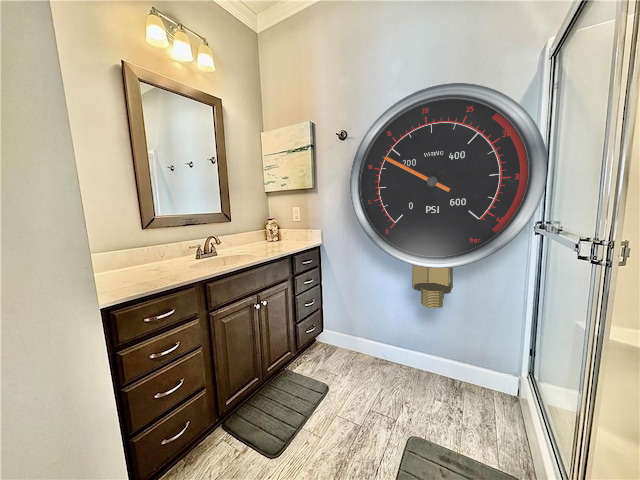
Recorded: 175 (psi)
